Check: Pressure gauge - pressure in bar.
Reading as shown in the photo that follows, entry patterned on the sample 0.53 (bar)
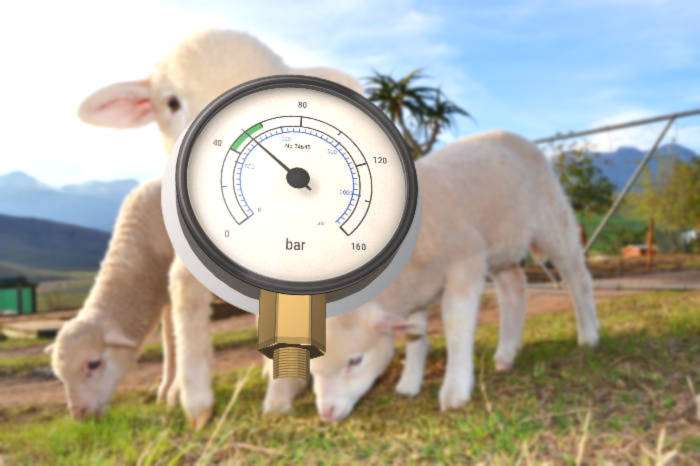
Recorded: 50 (bar)
